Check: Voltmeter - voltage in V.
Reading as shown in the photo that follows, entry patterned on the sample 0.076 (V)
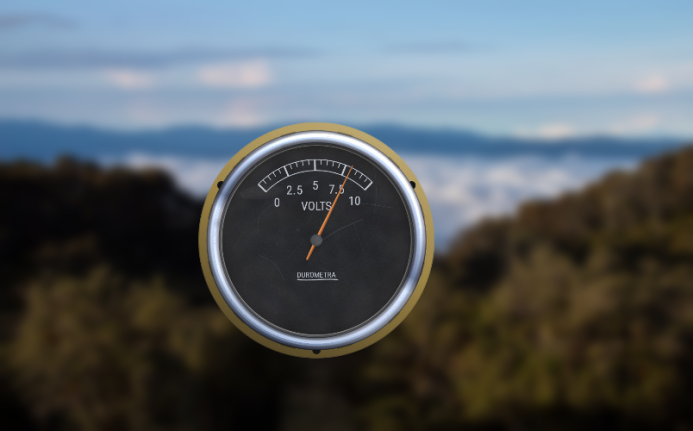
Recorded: 8 (V)
